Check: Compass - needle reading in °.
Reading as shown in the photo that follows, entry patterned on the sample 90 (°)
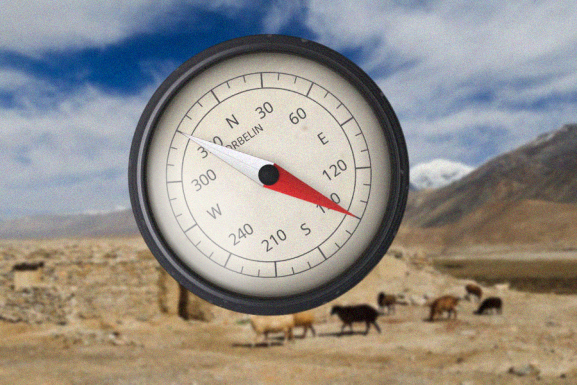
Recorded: 150 (°)
